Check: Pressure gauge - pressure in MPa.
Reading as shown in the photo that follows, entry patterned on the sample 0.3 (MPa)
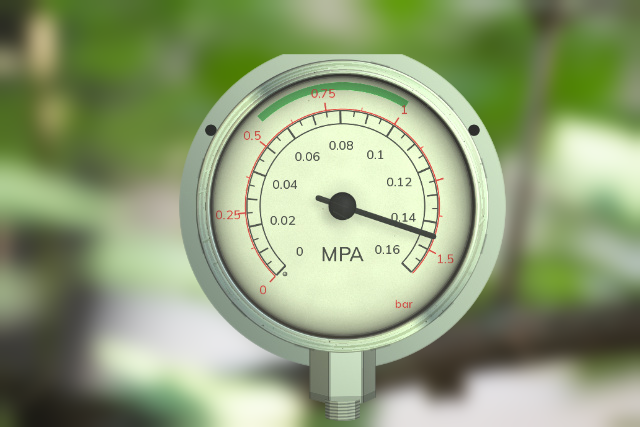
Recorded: 0.145 (MPa)
